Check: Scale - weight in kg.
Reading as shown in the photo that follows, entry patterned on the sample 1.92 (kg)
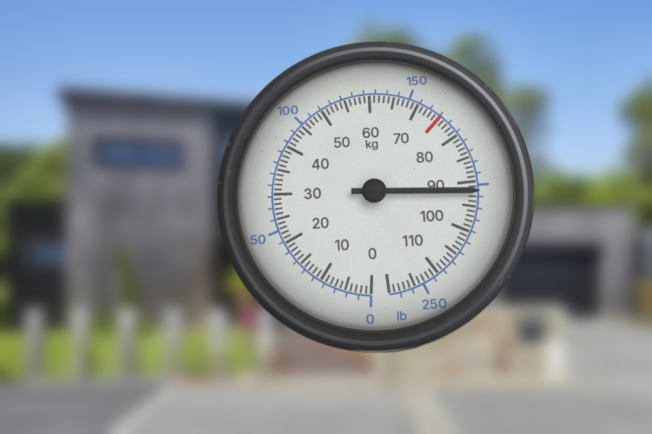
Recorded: 92 (kg)
